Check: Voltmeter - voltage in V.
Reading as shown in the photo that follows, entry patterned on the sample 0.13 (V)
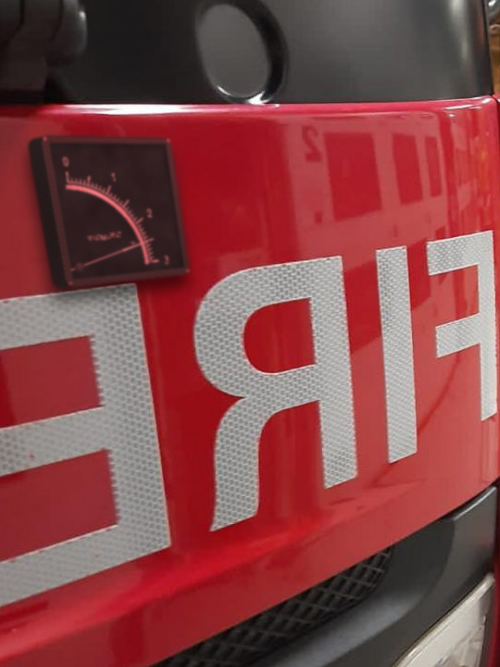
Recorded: 2.5 (V)
